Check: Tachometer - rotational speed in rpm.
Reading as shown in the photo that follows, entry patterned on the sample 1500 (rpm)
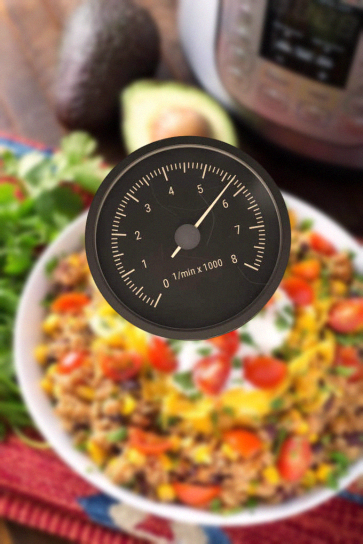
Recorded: 5700 (rpm)
